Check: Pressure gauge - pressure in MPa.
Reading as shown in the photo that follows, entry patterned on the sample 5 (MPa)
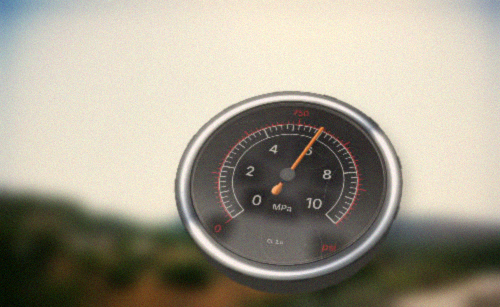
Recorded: 6 (MPa)
